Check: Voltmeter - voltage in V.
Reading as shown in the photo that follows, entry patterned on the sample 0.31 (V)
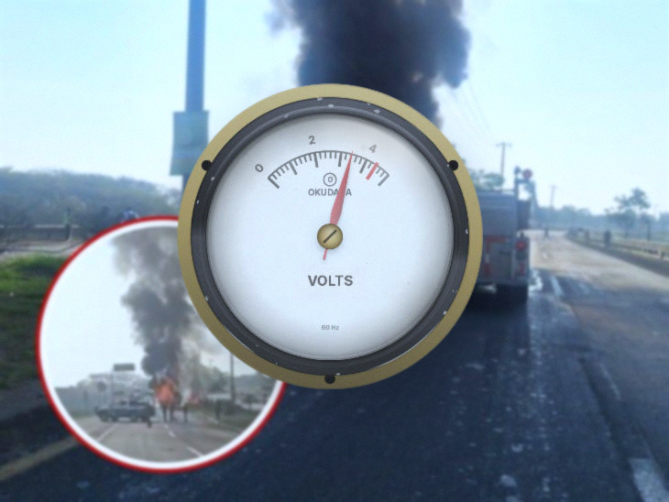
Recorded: 3.4 (V)
